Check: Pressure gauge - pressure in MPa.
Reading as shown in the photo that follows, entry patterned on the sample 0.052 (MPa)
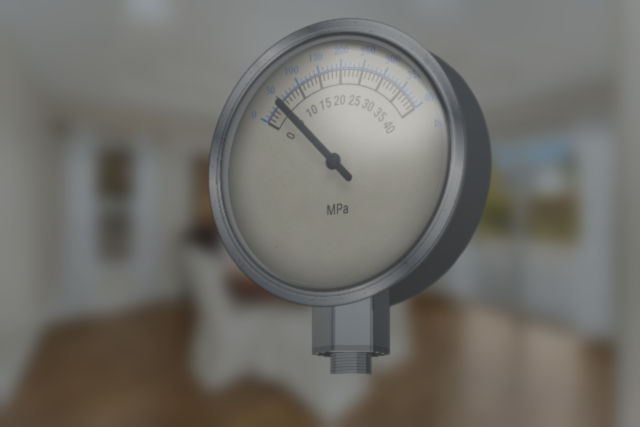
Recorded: 5 (MPa)
